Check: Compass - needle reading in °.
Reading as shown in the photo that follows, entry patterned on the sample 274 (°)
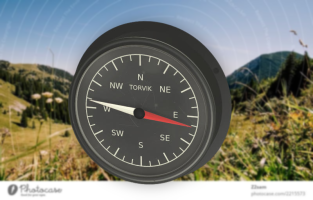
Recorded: 100 (°)
